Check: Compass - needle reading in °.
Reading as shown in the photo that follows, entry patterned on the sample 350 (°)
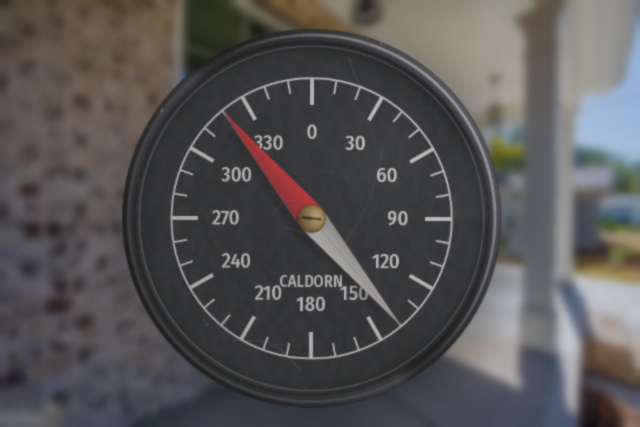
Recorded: 320 (°)
